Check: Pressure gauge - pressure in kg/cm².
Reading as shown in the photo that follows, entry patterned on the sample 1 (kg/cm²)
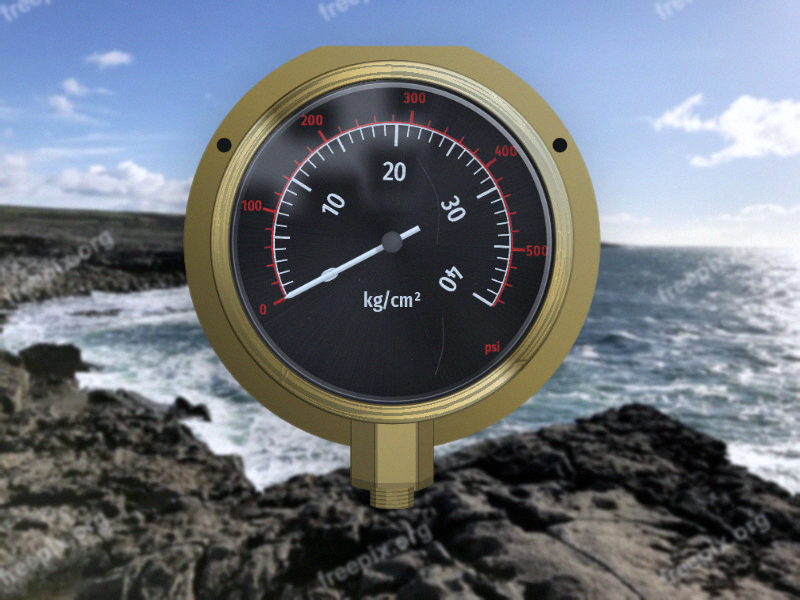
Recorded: 0 (kg/cm²)
